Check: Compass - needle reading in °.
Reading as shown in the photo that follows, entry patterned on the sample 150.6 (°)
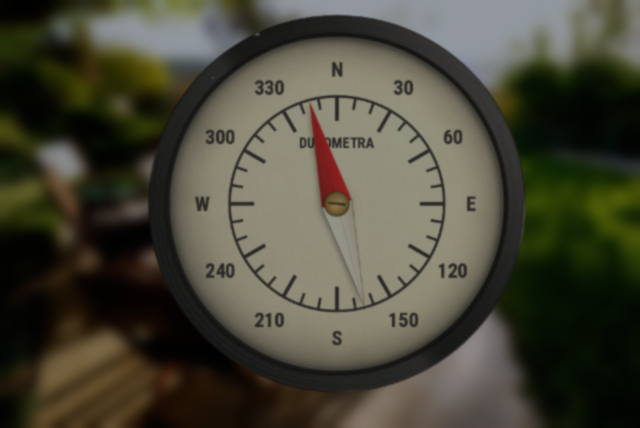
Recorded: 345 (°)
